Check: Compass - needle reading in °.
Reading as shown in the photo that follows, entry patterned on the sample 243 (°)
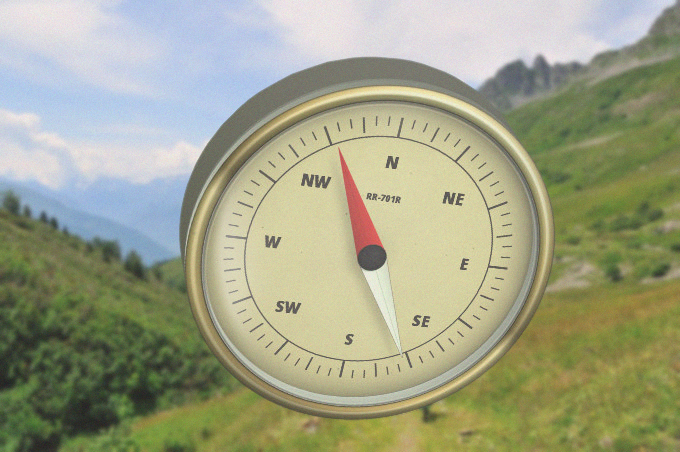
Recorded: 332.5 (°)
